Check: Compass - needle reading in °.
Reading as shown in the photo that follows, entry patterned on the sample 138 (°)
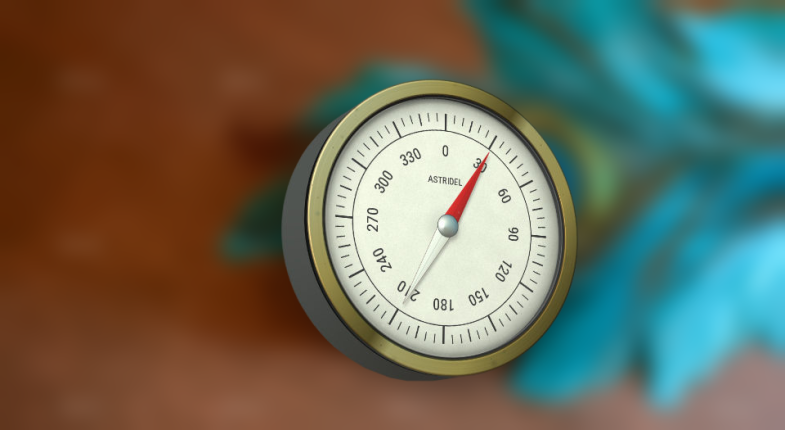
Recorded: 30 (°)
